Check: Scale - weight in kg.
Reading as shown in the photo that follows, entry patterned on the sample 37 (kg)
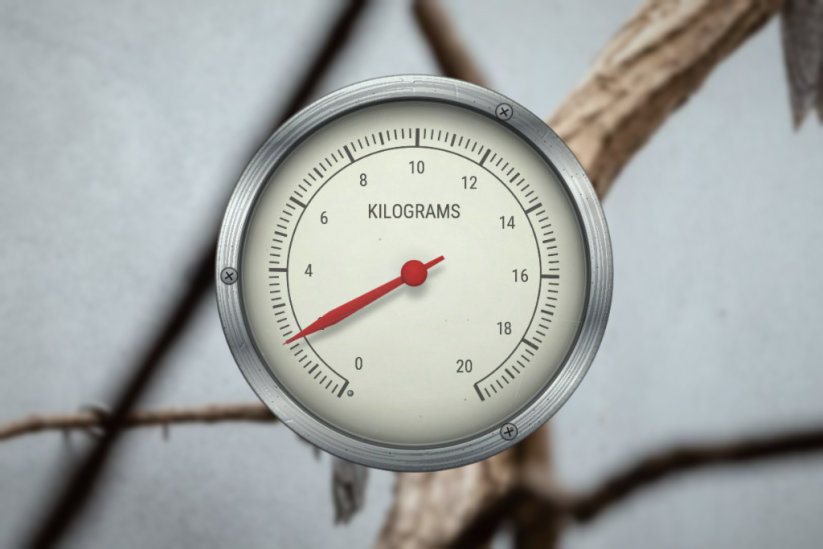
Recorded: 2 (kg)
